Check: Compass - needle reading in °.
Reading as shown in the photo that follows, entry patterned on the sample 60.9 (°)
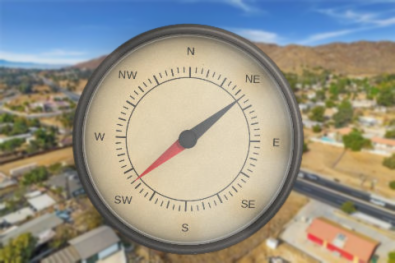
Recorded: 230 (°)
